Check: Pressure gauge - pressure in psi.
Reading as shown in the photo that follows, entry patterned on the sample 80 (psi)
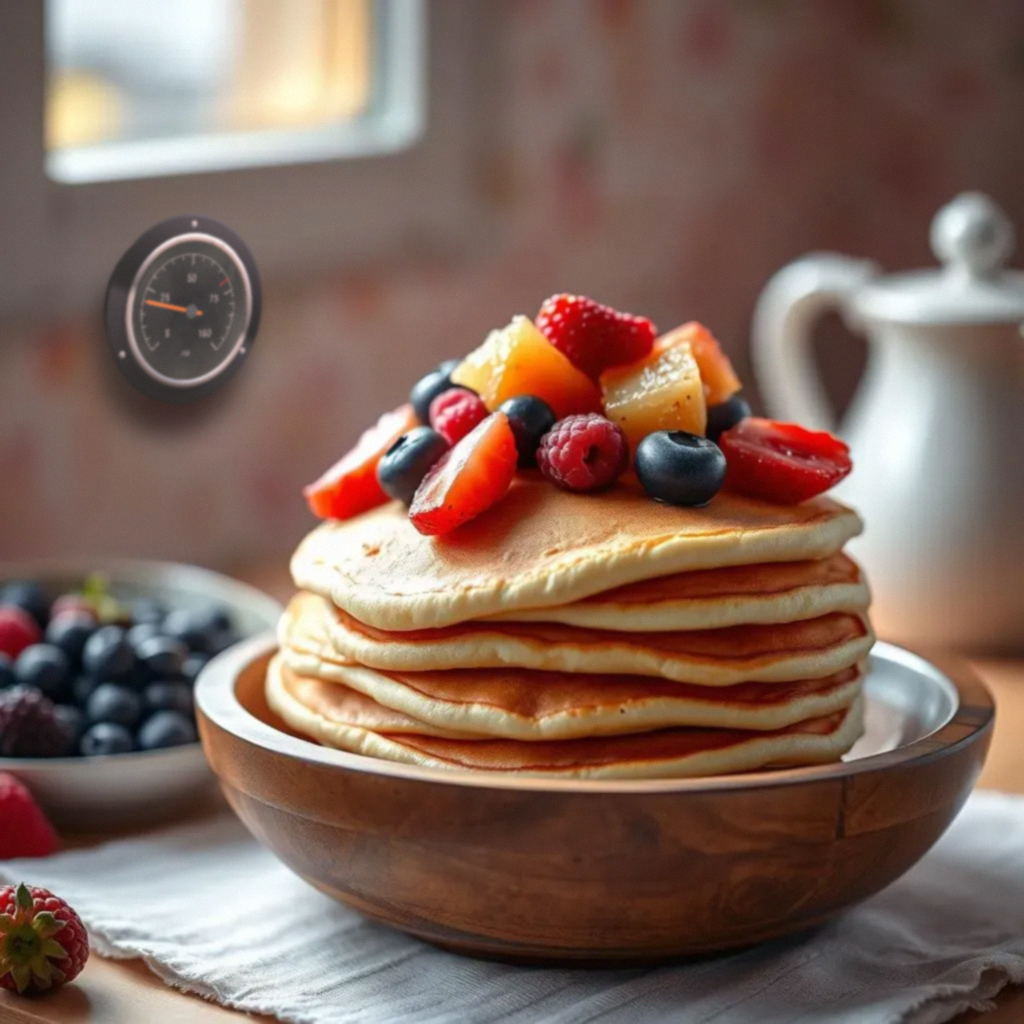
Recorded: 20 (psi)
